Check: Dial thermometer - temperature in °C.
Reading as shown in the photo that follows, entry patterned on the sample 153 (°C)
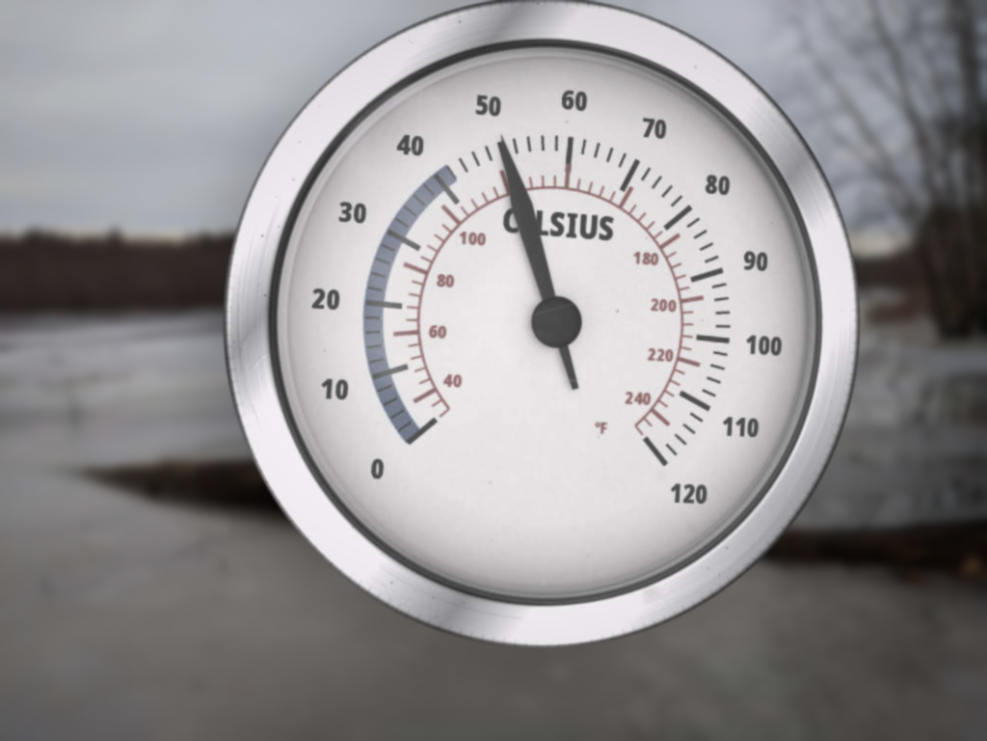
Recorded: 50 (°C)
